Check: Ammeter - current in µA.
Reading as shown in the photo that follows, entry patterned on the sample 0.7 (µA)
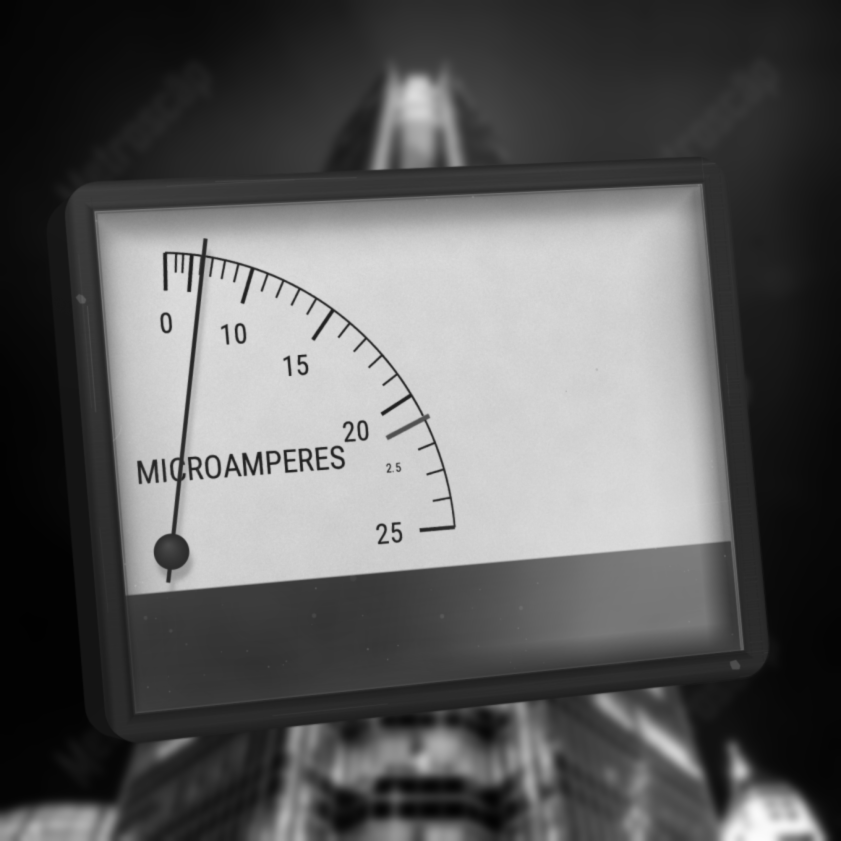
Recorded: 6 (µA)
